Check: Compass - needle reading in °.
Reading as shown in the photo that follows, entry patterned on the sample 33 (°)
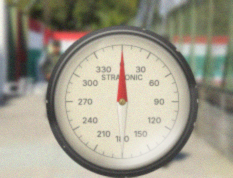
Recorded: 0 (°)
